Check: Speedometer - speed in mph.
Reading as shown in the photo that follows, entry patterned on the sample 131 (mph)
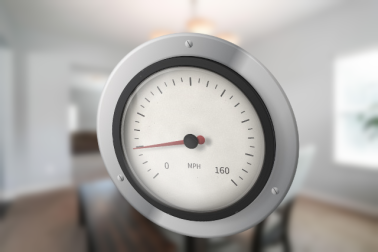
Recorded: 20 (mph)
